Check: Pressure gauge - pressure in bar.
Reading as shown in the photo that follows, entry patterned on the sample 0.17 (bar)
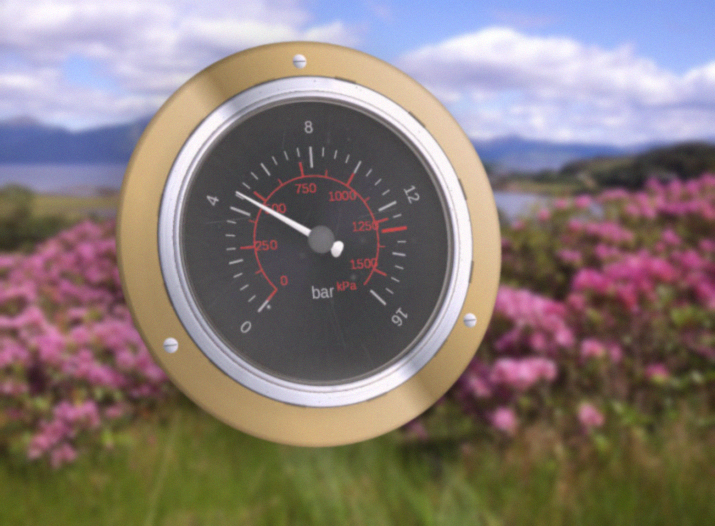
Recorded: 4.5 (bar)
